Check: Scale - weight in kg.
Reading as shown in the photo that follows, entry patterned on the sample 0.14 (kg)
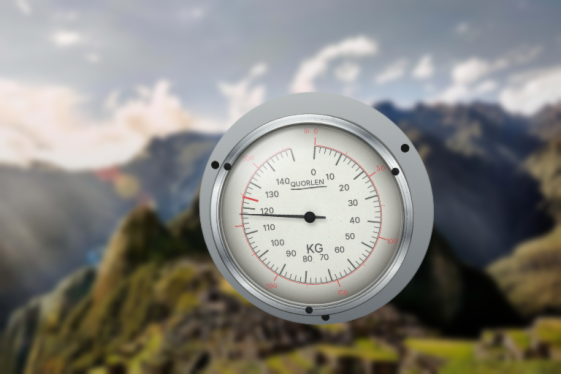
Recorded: 118 (kg)
